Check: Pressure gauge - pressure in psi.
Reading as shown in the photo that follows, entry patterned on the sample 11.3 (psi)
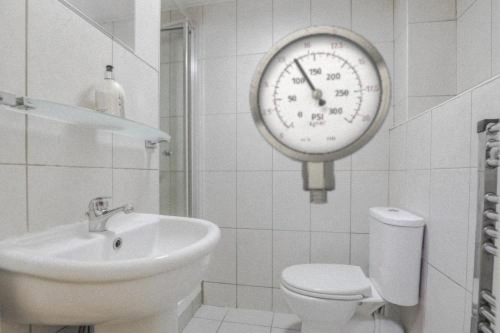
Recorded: 120 (psi)
